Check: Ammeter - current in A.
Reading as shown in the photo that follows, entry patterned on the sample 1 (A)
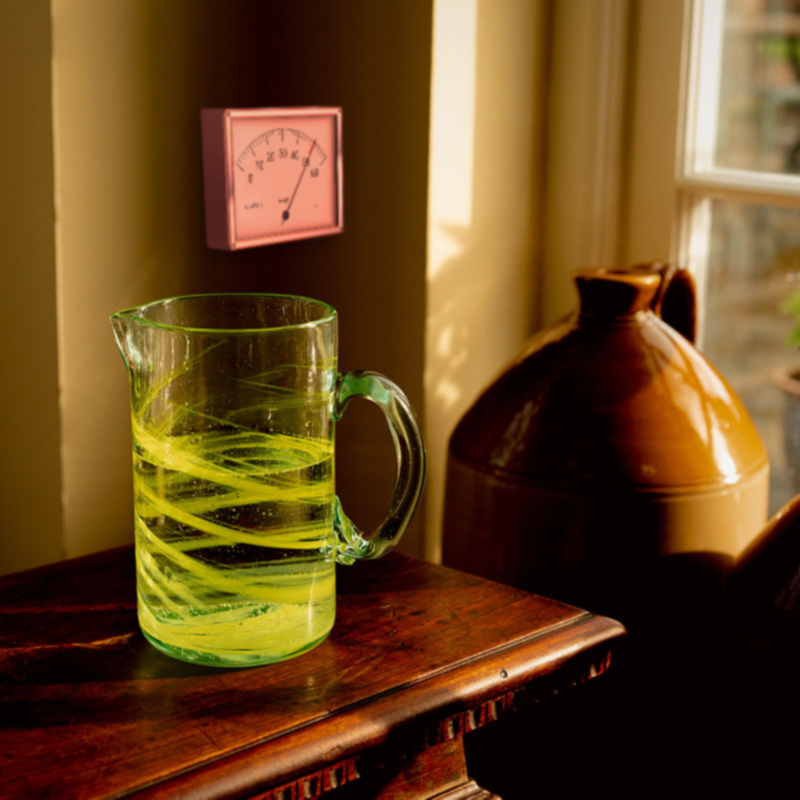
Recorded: 50 (A)
